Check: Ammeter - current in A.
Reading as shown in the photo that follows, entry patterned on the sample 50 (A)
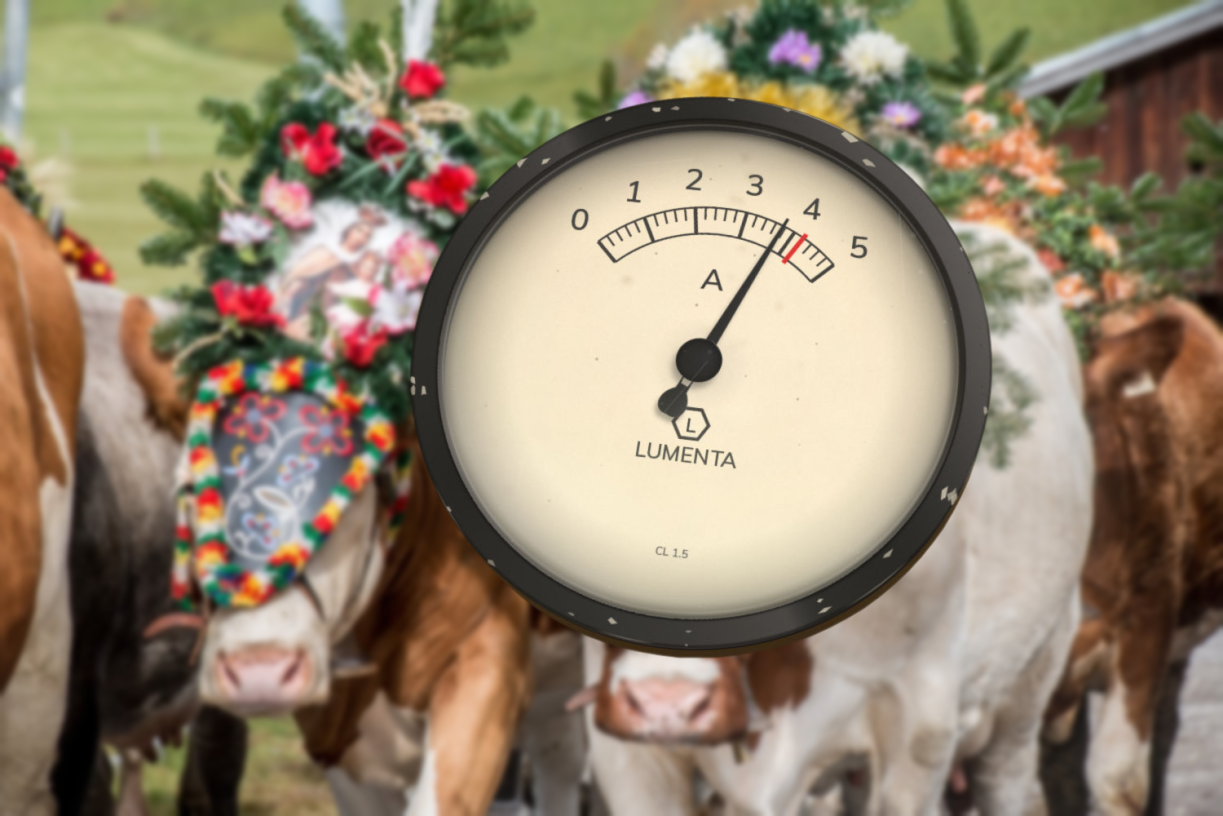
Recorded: 3.8 (A)
